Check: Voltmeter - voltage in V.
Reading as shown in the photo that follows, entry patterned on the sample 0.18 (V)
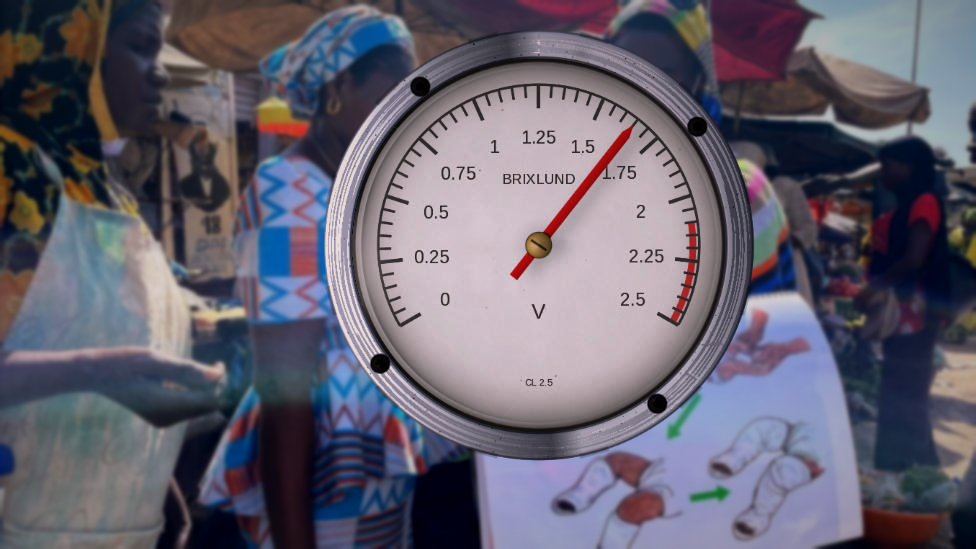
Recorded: 1.65 (V)
